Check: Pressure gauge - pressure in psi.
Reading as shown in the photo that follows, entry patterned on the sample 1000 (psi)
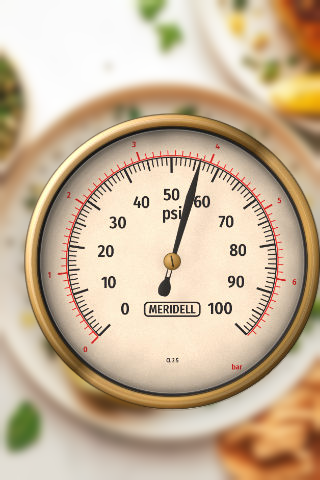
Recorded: 56 (psi)
